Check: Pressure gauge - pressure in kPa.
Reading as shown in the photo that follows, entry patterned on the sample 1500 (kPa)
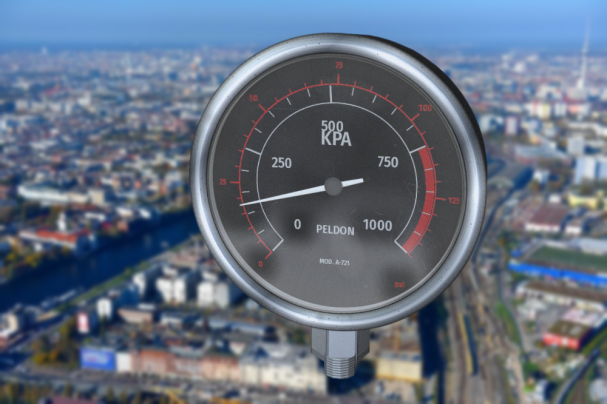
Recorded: 125 (kPa)
